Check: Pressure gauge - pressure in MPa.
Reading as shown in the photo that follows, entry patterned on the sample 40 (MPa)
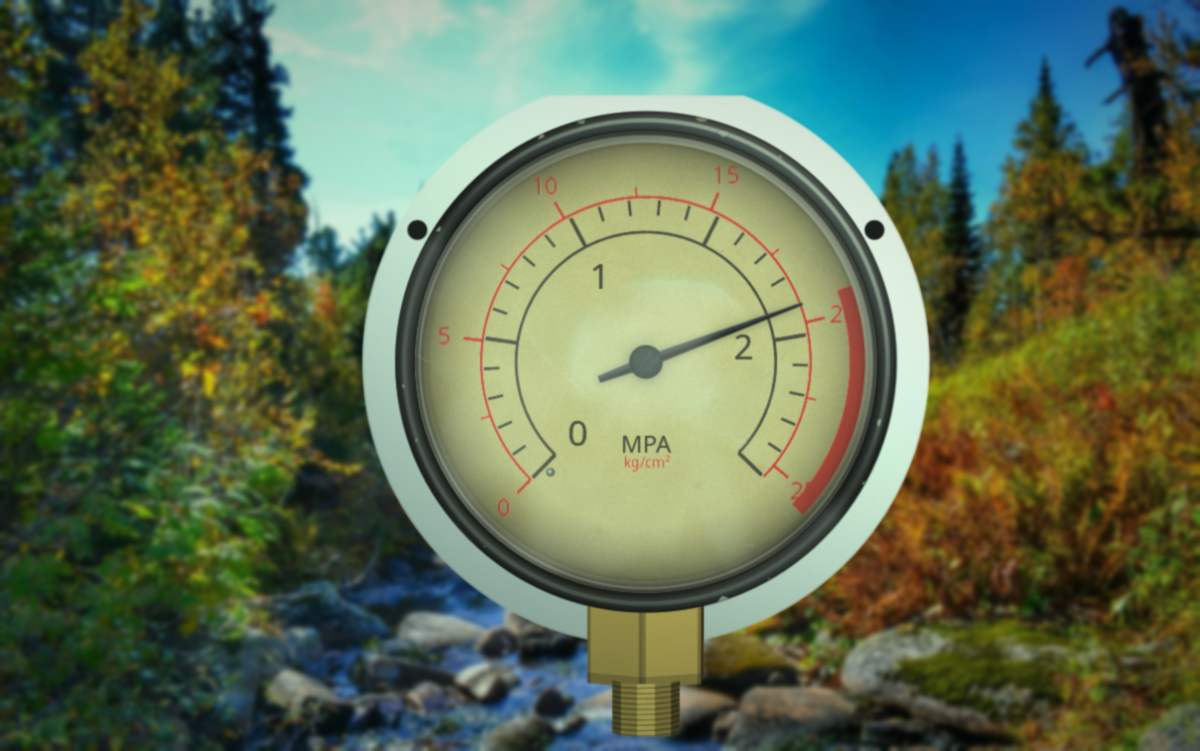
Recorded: 1.9 (MPa)
